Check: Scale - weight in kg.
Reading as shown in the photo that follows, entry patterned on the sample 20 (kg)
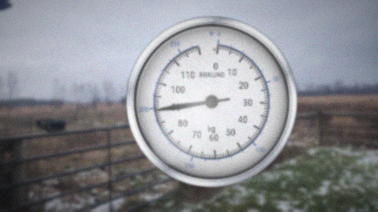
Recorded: 90 (kg)
